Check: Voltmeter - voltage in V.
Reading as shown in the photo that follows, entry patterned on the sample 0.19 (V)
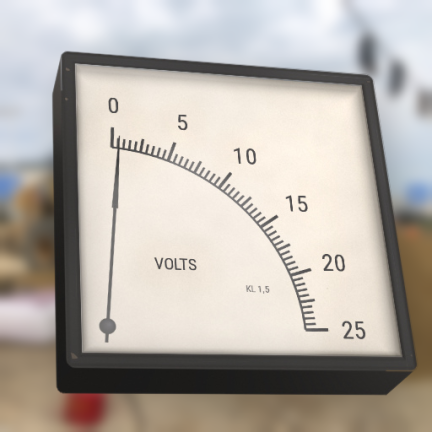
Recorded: 0.5 (V)
